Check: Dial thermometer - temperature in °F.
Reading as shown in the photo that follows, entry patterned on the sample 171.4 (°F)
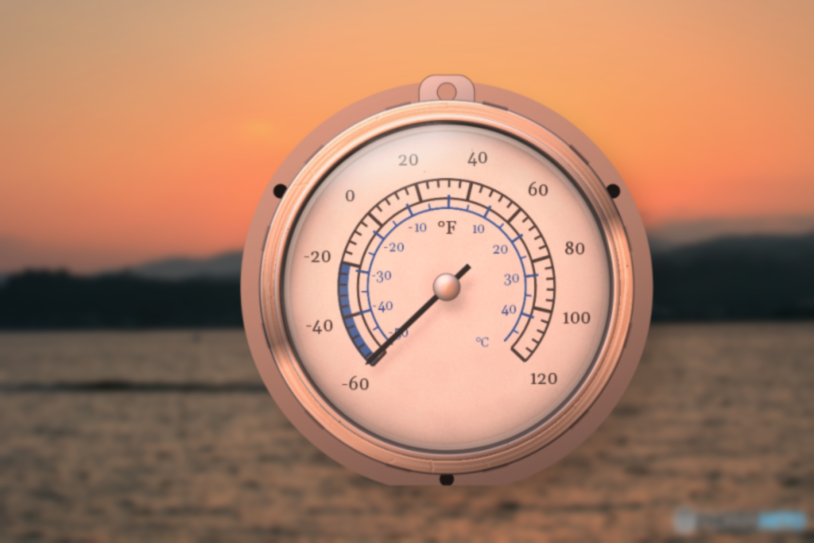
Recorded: -58 (°F)
